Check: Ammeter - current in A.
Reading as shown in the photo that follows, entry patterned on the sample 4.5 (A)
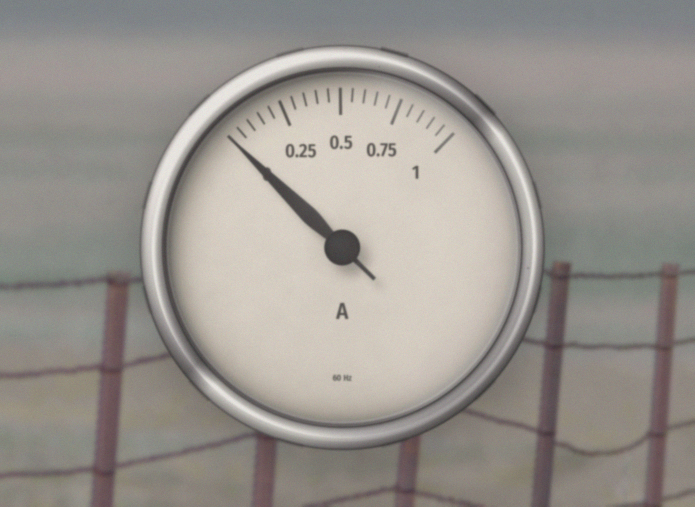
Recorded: 0 (A)
